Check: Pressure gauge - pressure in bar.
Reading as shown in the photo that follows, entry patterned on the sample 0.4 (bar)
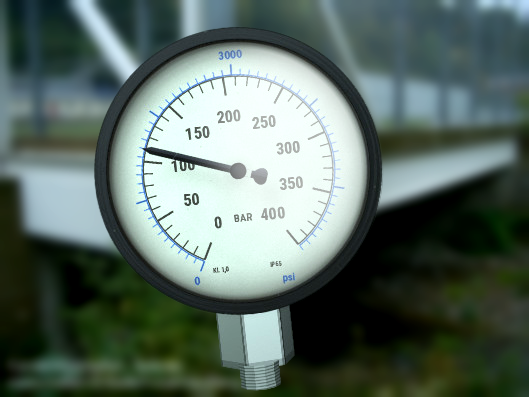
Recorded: 110 (bar)
